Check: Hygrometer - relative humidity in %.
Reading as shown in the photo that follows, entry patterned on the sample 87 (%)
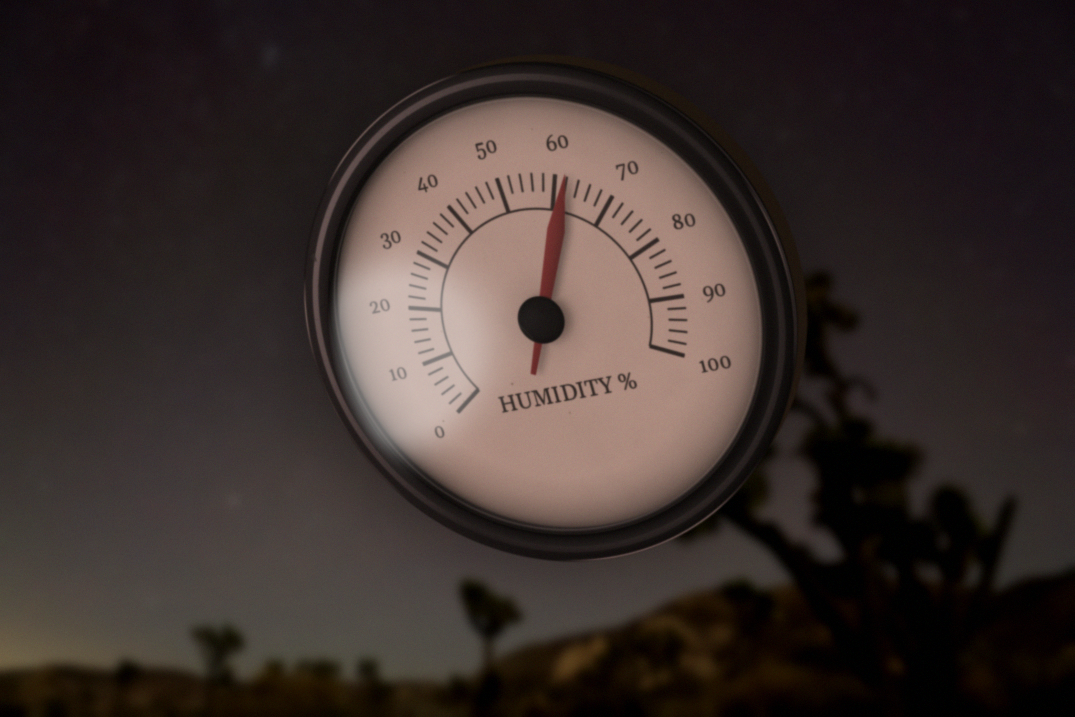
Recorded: 62 (%)
